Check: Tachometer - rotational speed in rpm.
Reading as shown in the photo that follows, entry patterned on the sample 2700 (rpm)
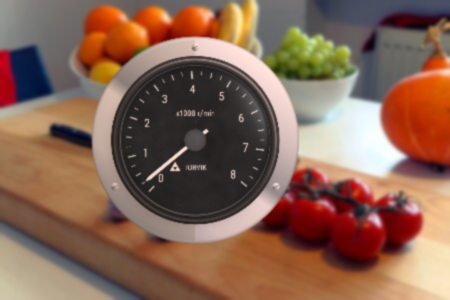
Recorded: 250 (rpm)
